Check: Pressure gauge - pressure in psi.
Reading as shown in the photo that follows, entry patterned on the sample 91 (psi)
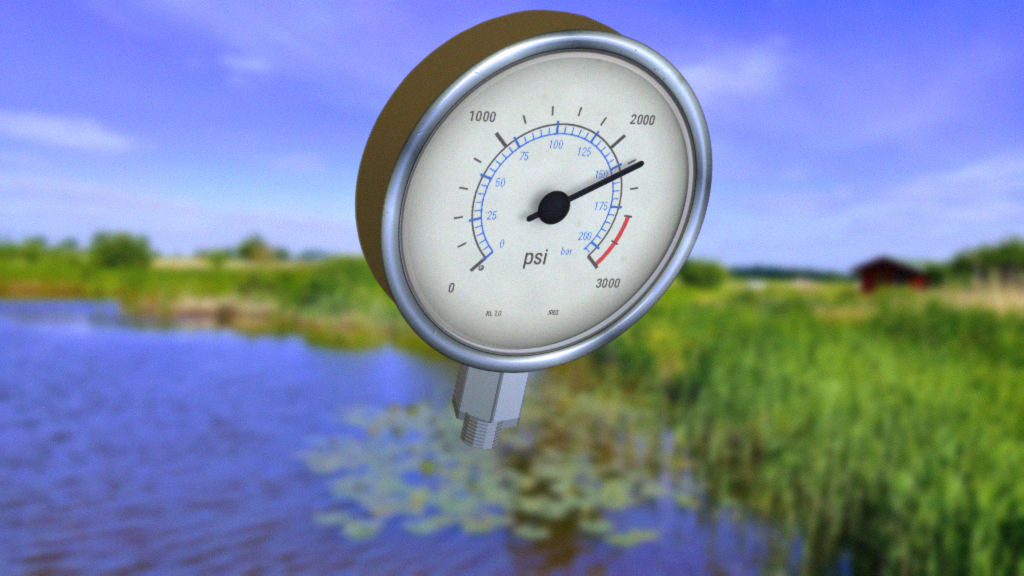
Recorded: 2200 (psi)
